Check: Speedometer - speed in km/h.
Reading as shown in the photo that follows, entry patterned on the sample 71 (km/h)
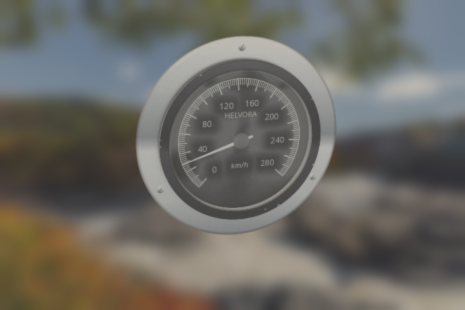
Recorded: 30 (km/h)
